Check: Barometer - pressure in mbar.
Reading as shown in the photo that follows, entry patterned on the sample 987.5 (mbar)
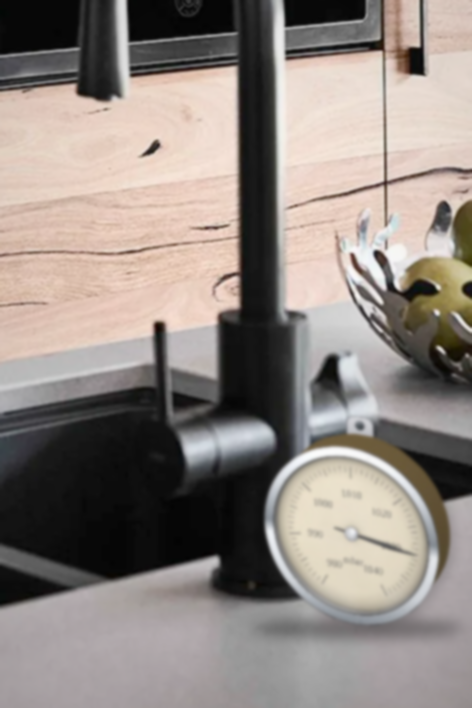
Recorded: 1030 (mbar)
